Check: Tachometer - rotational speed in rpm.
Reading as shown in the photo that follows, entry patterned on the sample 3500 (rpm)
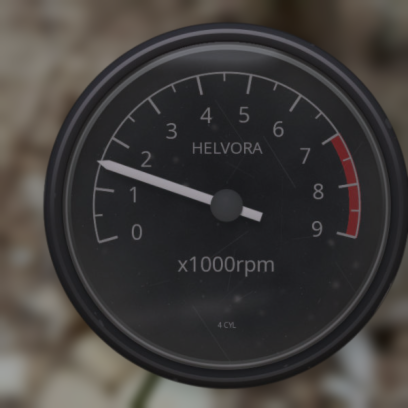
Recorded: 1500 (rpm)
